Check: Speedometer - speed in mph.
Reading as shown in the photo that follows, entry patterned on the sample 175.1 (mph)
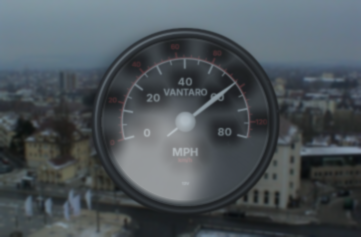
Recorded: 60 (mph)
